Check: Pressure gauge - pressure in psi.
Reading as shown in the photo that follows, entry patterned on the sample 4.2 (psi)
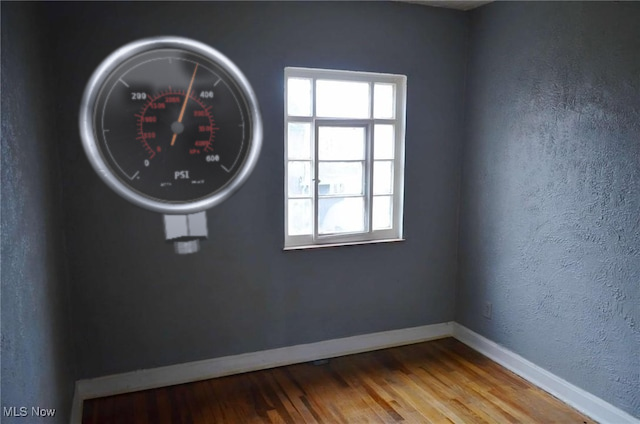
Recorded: 350 (psi)
